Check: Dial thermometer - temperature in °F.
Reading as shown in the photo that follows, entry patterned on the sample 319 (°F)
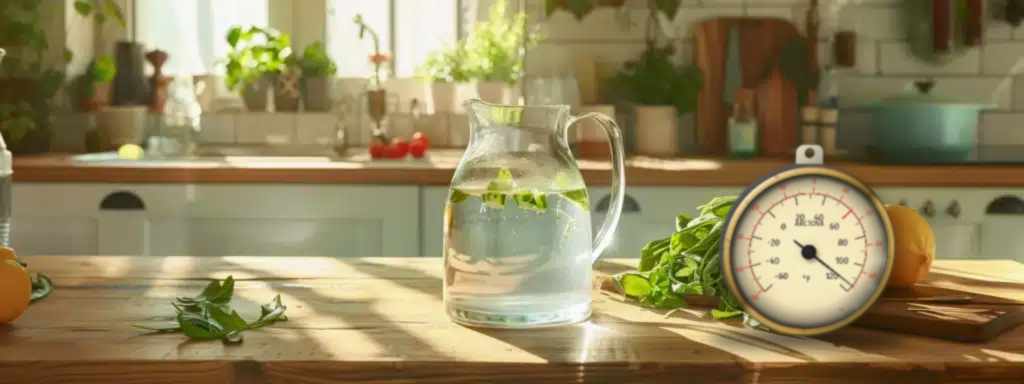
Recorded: 115 (°F)
